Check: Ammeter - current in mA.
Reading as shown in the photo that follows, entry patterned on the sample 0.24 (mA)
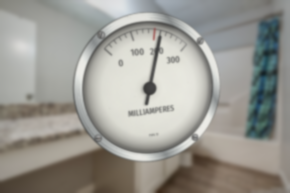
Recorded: 200 (mA)
